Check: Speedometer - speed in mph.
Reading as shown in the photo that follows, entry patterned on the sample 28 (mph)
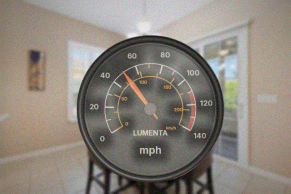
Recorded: 50 (mph)
